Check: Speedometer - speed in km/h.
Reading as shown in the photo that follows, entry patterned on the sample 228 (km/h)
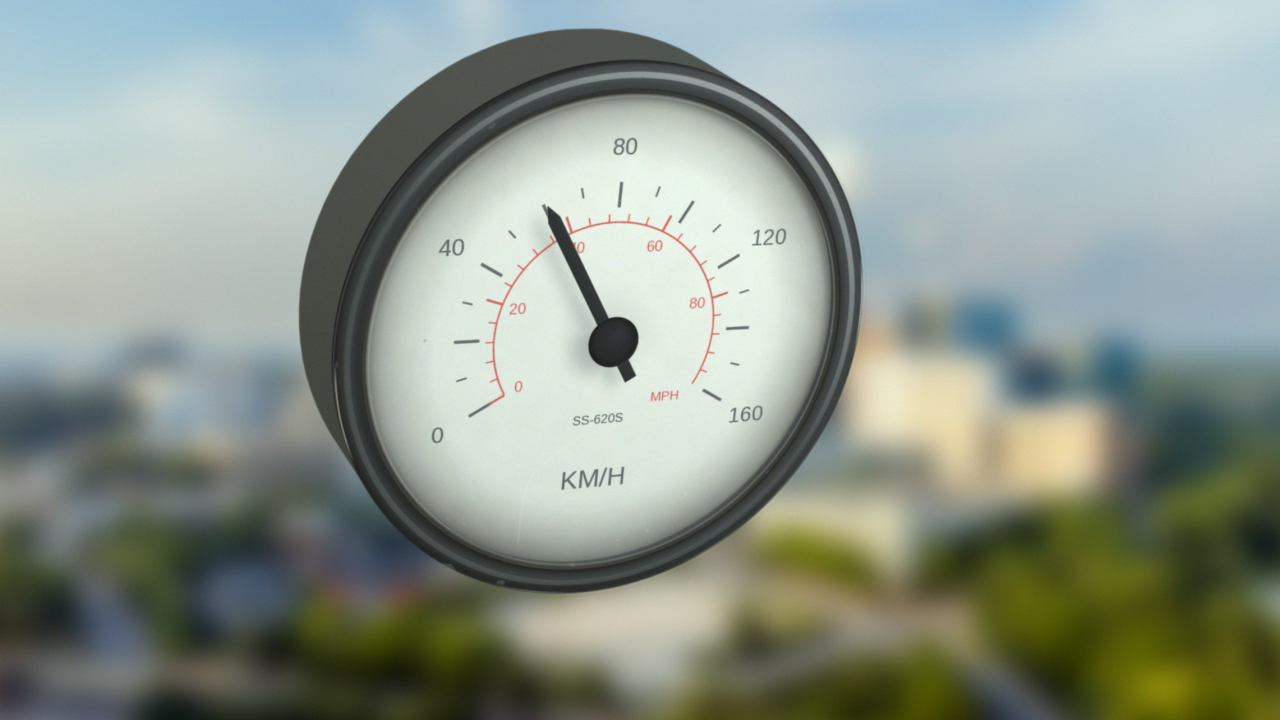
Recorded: 60 (km/h)
